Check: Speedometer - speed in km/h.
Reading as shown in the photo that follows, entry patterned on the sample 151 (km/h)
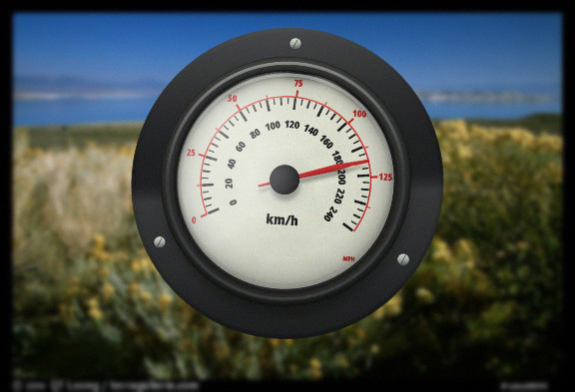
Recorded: 190 (km/h)
